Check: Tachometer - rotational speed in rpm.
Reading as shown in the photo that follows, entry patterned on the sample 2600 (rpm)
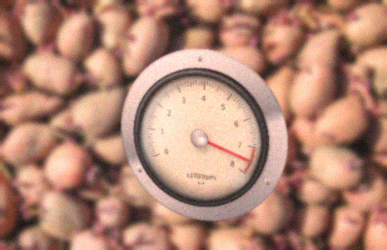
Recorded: 7500 (rpm)
